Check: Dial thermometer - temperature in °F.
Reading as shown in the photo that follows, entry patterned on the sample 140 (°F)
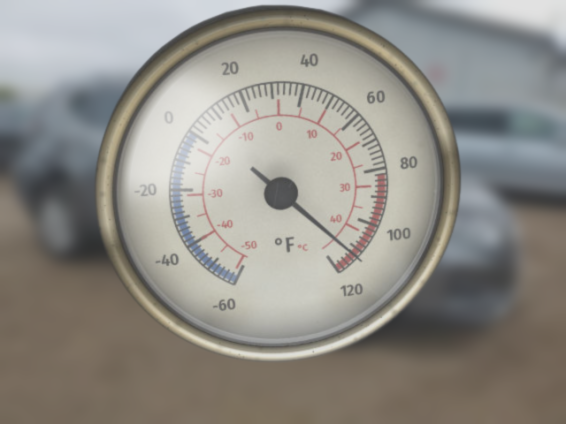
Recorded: 112 (°F)
